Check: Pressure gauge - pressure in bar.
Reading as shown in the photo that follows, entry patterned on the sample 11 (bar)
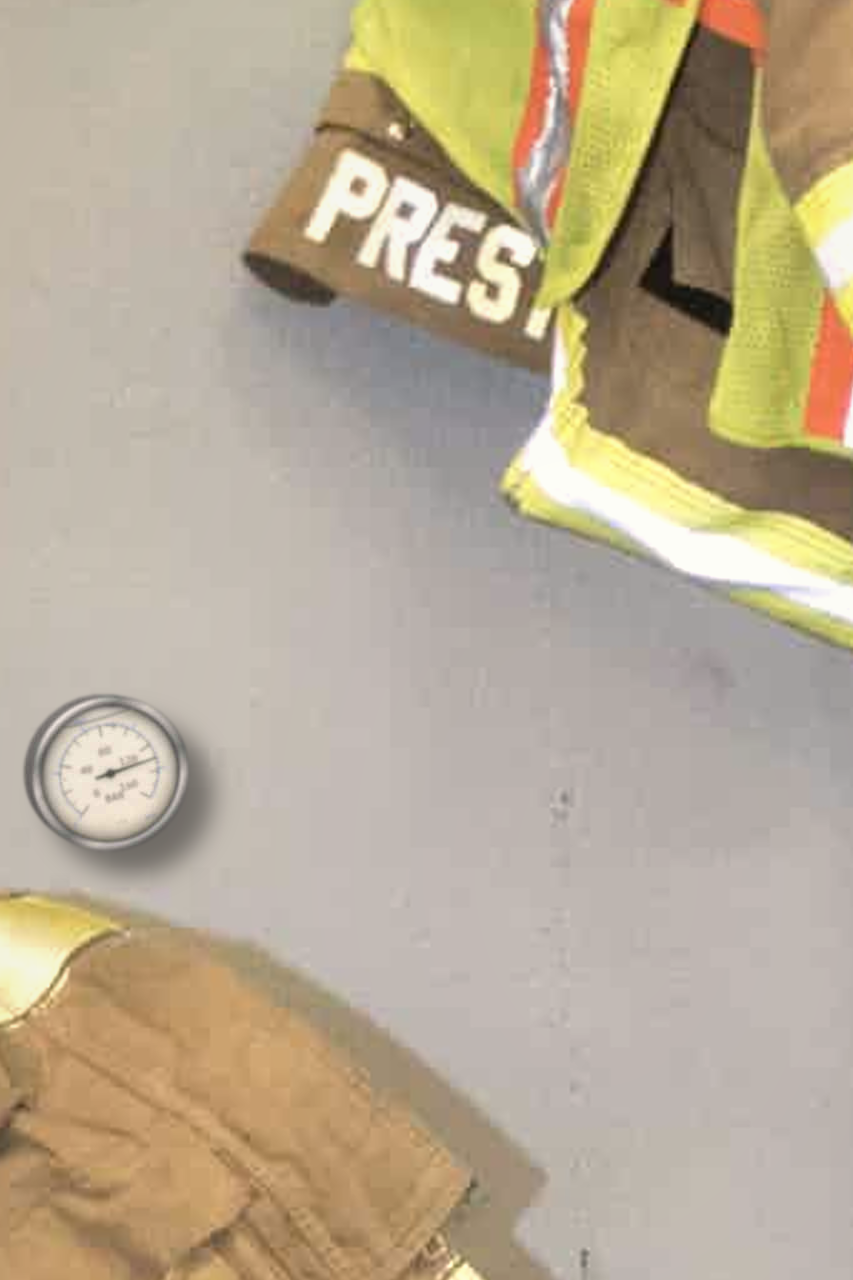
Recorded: 130 (bar)
